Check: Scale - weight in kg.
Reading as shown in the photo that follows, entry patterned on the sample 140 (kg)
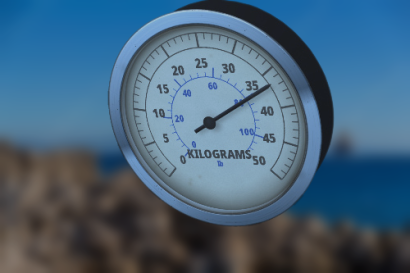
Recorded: 36.5 (kg)
